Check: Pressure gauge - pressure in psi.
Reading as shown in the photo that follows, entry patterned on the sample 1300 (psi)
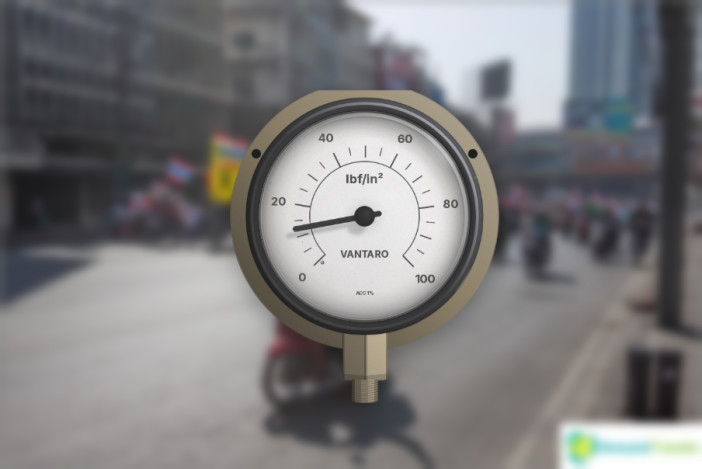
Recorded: 12.5 (psi)
